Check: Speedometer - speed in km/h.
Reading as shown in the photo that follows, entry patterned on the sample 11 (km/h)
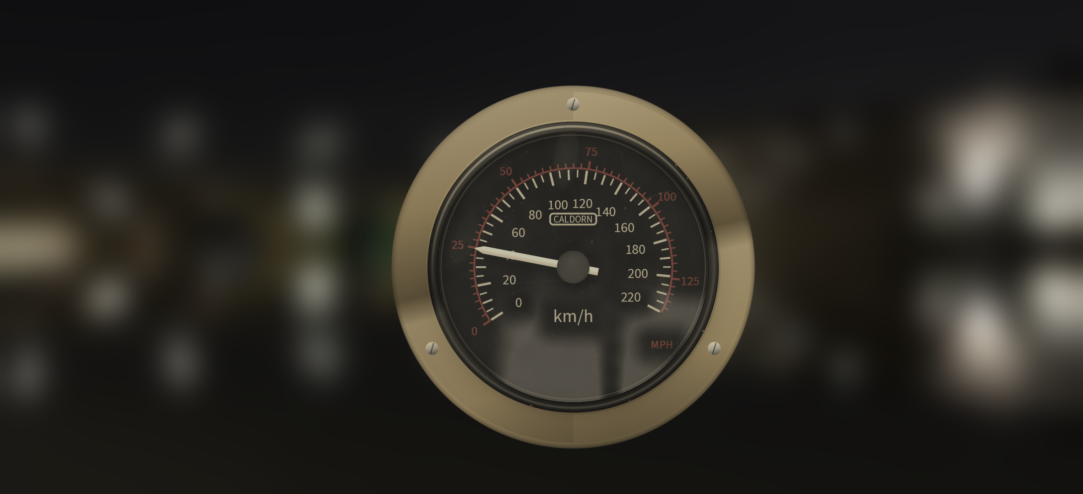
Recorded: 40 (km/h)
